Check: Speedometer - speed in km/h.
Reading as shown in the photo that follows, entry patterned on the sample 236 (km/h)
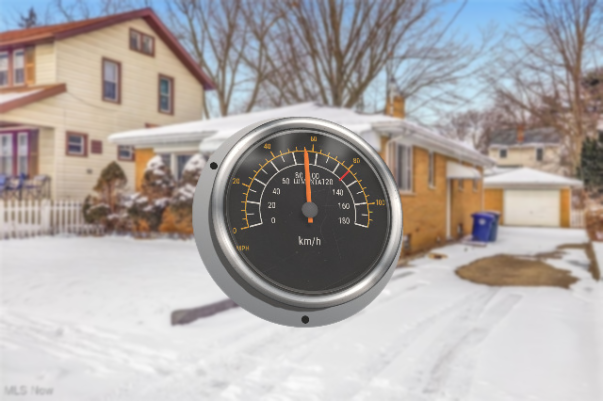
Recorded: 90 (km/h)
